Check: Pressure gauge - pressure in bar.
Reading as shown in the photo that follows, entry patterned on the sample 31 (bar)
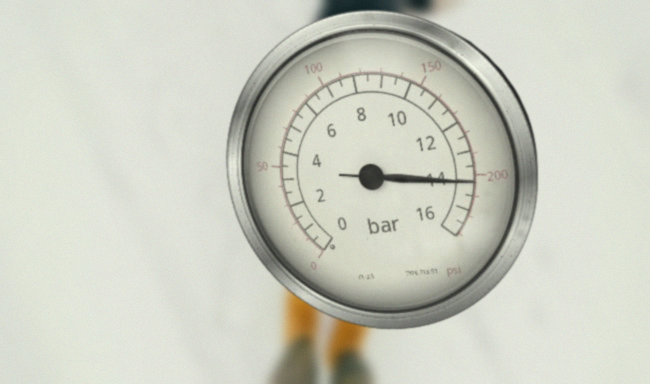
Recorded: 14 (bar)
